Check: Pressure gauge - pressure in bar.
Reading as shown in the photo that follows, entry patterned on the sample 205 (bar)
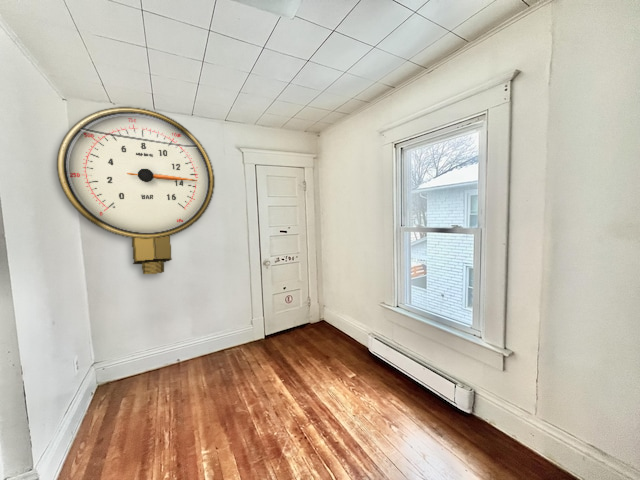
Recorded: 13.5 (bar)
